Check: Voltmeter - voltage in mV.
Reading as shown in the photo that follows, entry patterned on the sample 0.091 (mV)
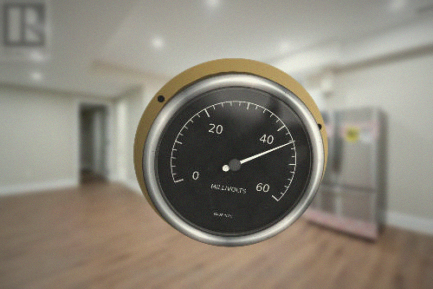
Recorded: 44 (mV)
